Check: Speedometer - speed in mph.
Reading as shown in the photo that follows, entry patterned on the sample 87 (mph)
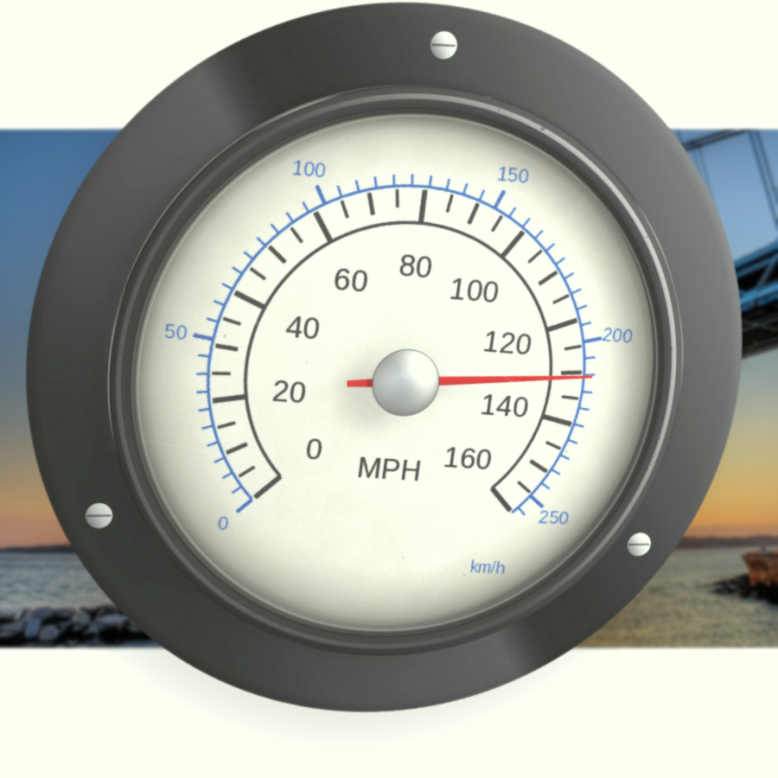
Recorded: 130 (mph)
